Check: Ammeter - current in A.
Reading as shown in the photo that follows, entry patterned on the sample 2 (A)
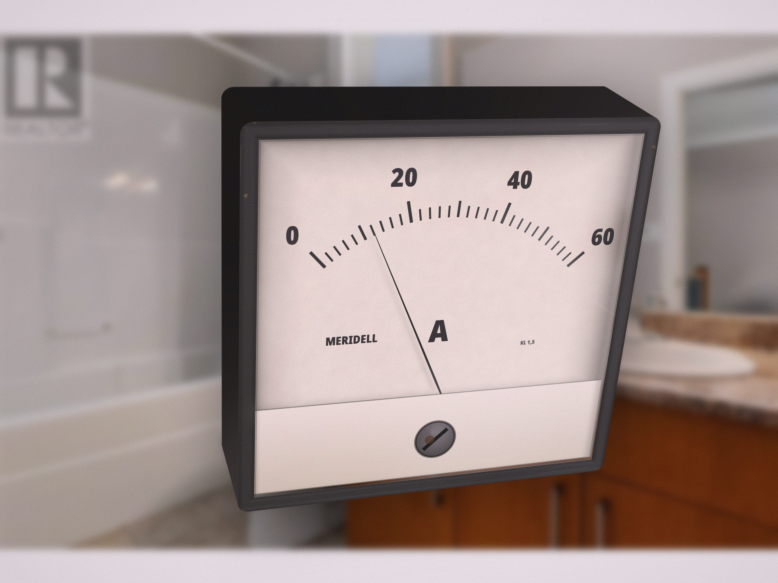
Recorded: 12 (A)
